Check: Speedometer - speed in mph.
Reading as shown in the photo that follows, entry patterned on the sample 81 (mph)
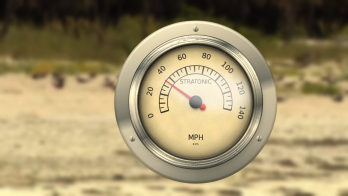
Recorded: 35 (mph)
